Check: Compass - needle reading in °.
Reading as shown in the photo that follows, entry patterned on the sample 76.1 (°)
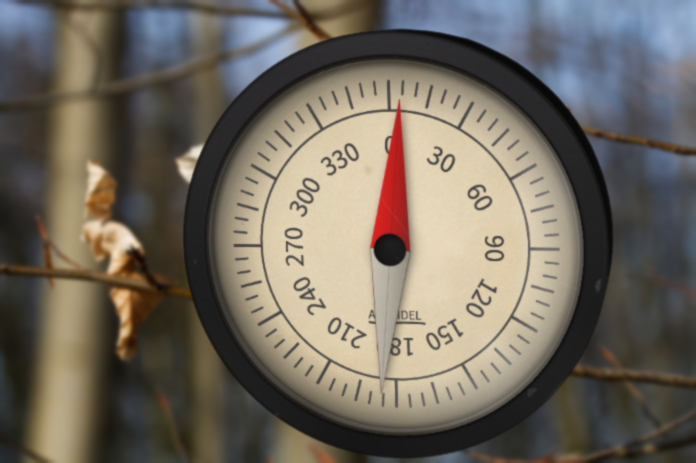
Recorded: 5 (°)
